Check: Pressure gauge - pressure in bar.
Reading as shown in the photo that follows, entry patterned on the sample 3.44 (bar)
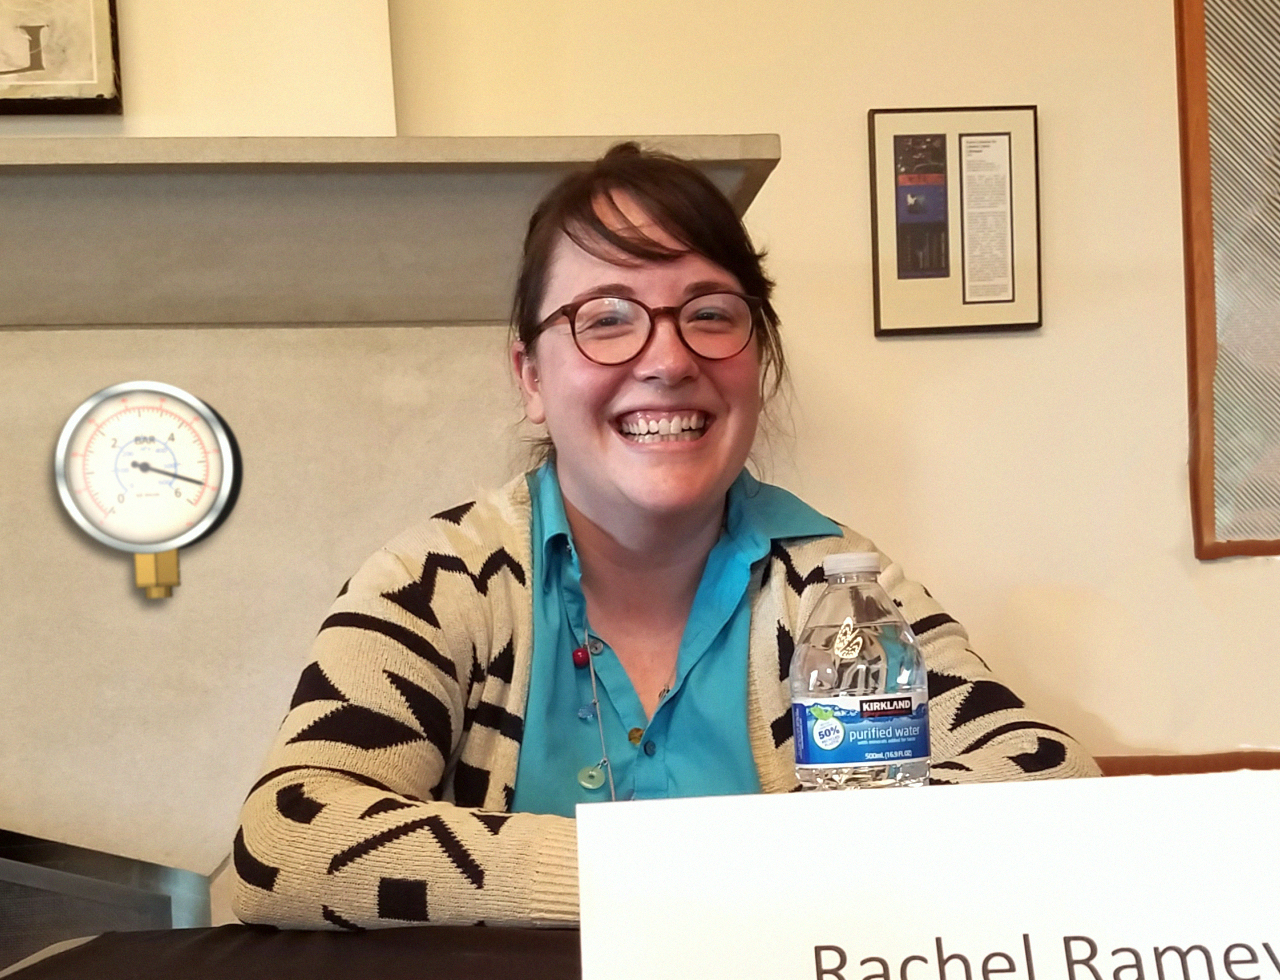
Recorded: 5.5 (bar)
